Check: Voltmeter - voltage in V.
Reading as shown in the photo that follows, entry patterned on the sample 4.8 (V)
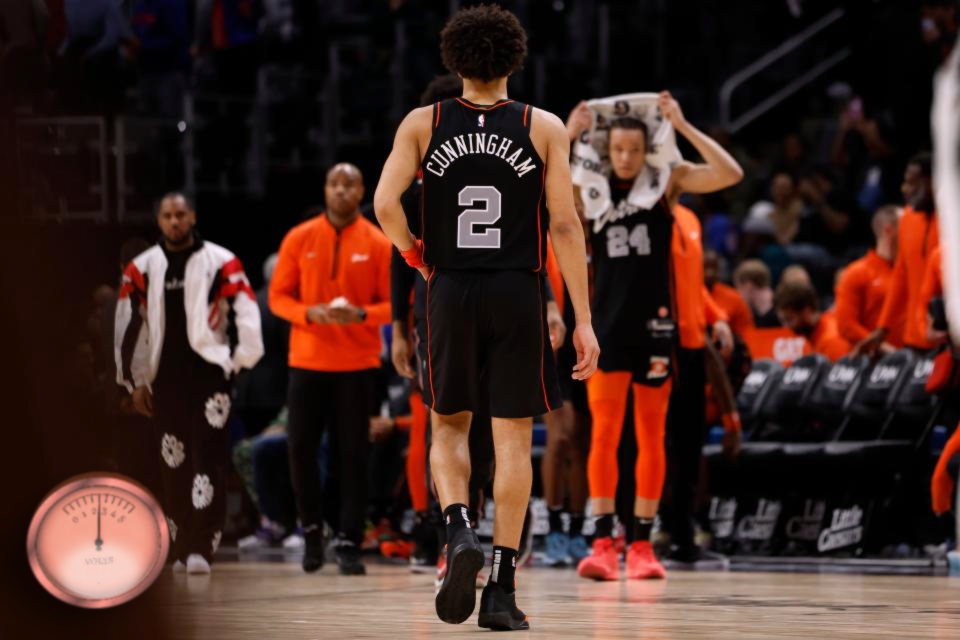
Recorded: 2.5 (V)
